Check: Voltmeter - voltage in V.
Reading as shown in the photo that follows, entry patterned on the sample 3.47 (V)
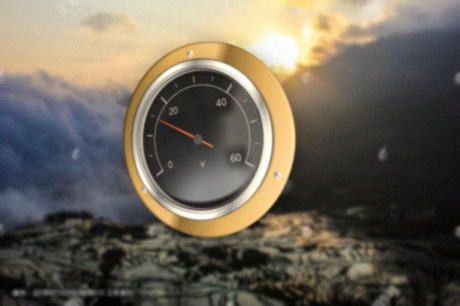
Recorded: 15 (V)
